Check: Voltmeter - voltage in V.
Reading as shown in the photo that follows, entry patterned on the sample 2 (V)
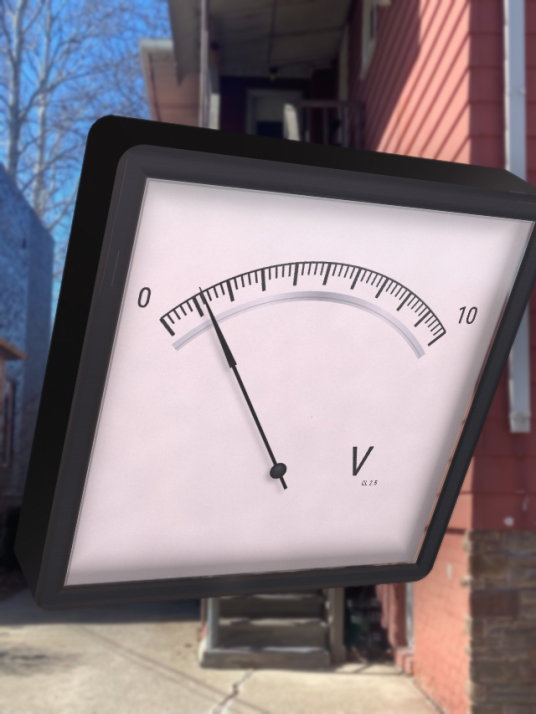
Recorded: 1.2 (V)
